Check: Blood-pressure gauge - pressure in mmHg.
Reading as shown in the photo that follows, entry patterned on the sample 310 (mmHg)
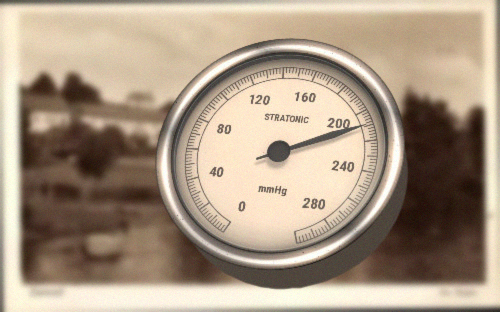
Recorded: 210 (mmHg)
